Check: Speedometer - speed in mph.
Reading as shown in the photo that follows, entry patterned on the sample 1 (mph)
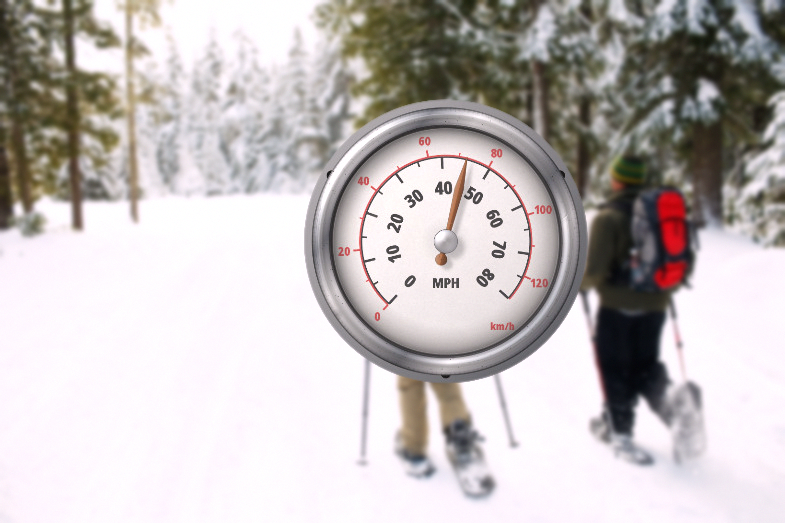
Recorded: 45 (mph)
